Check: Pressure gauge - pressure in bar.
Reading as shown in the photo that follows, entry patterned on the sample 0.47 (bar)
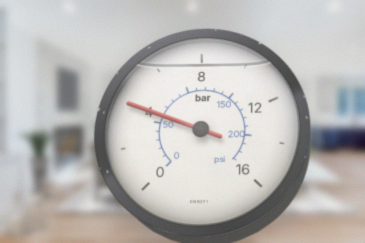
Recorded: 4 (bar)
